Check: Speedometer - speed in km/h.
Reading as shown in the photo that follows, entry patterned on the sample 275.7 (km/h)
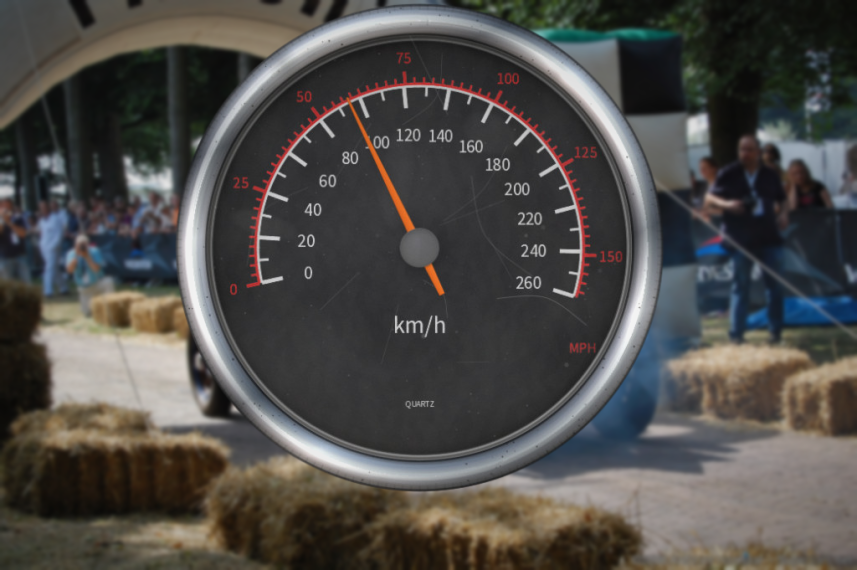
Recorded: 95 (km/h)
